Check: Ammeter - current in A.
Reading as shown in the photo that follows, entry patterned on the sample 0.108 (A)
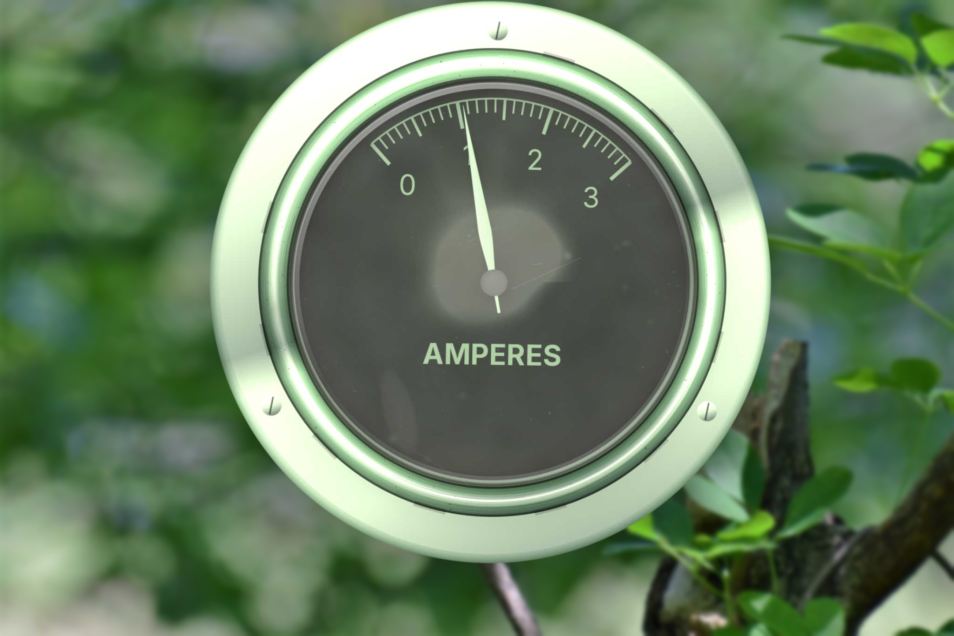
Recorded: 1.05 (A)
